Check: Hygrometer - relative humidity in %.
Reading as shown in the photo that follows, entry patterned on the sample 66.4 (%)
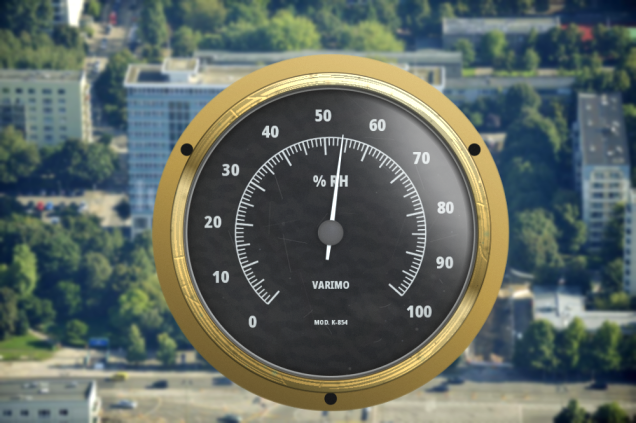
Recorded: 54 (%)
